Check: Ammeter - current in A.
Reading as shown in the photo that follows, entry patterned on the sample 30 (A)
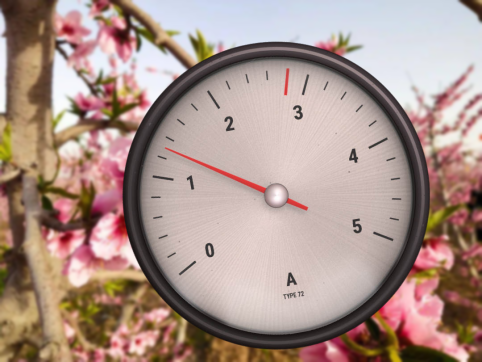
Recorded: 1.3 (A)
